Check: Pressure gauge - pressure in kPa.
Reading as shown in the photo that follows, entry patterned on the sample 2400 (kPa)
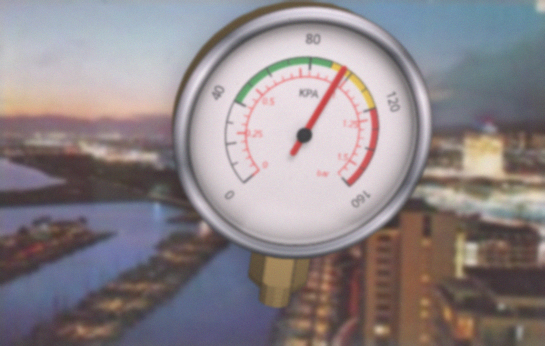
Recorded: 95 (kPa)
